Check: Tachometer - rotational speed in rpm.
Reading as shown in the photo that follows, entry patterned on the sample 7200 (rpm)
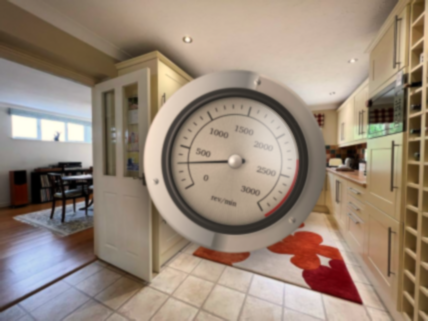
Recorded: 300 (rpm)
